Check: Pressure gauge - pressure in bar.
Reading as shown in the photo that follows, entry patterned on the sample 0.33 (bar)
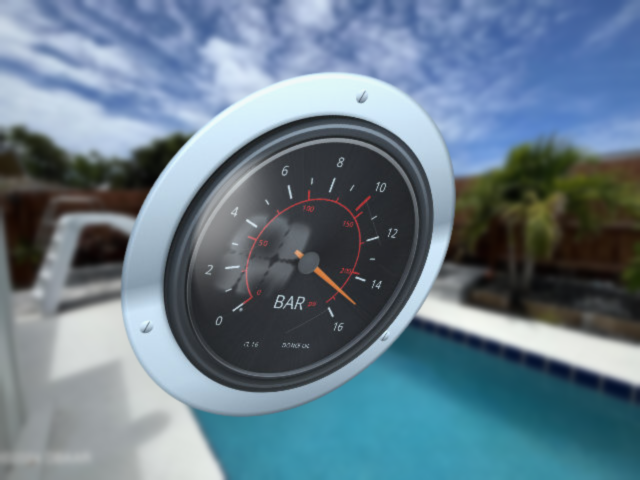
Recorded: 15 (bar)
